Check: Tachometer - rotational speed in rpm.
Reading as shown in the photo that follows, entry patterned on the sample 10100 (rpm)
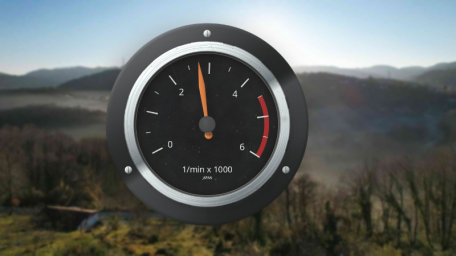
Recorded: 2750 (rpm)
